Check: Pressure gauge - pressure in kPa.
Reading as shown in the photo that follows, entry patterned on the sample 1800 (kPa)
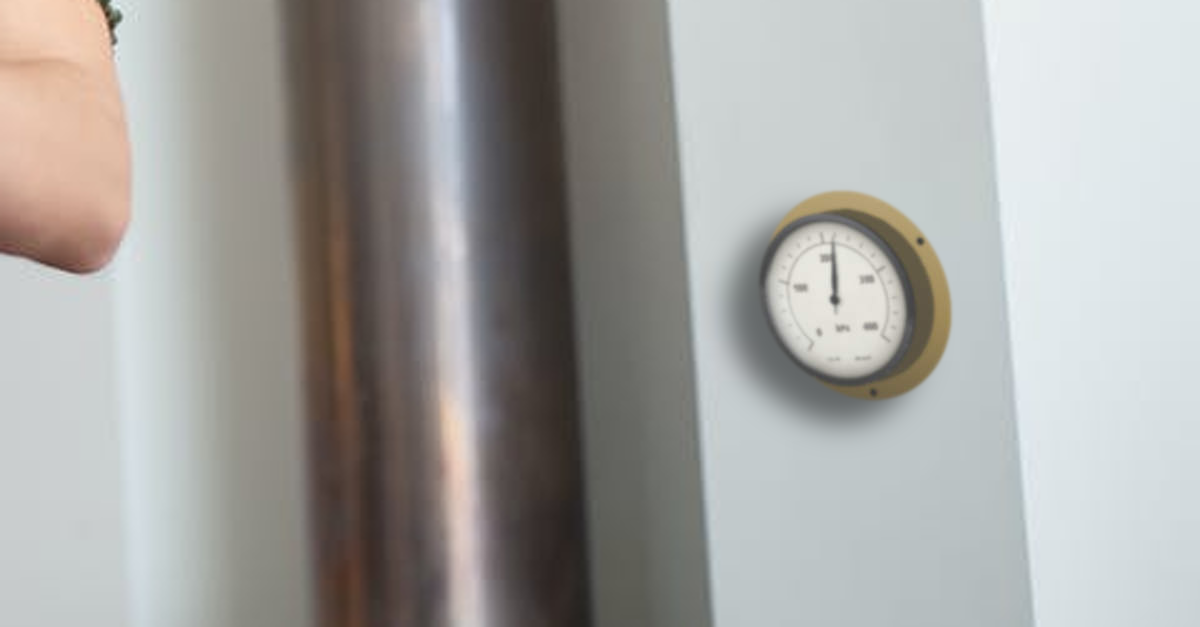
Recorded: 220 (kPa)
